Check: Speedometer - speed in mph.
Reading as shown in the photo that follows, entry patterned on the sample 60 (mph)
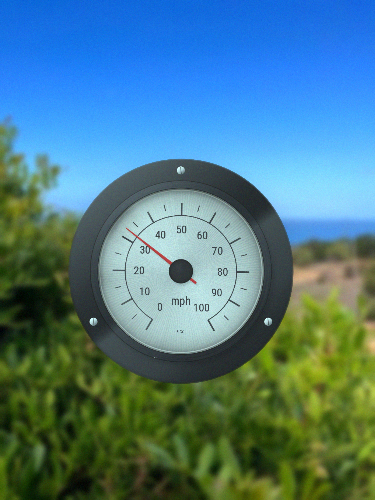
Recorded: 32.5 (mph)
